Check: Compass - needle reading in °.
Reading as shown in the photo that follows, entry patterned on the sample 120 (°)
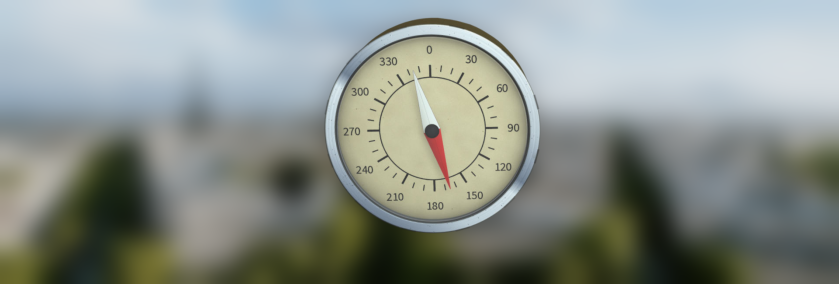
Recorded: 165 (°)
